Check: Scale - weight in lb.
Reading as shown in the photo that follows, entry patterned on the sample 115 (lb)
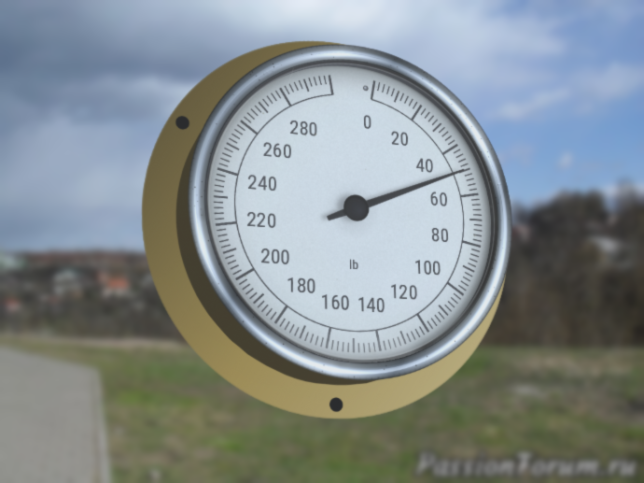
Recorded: 50 (lb)
